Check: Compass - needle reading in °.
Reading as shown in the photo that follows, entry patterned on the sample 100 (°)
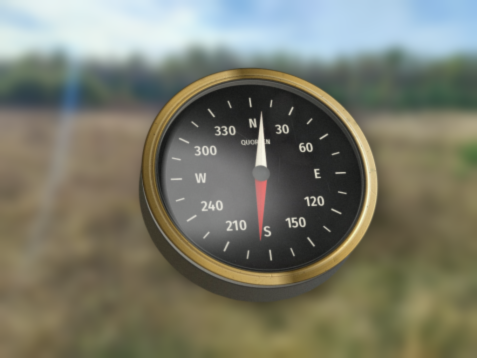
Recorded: 187.5 (°)
